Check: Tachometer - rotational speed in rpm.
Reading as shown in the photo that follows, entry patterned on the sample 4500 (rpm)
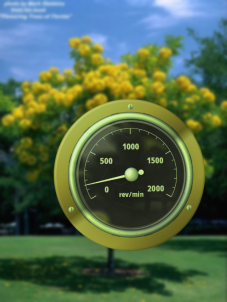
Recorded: 150 (rpm)
